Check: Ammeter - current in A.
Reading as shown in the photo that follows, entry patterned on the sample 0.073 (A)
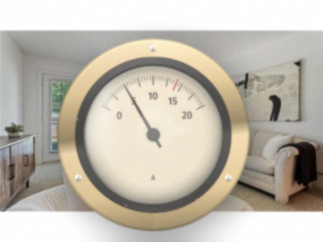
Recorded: 5 (A)
